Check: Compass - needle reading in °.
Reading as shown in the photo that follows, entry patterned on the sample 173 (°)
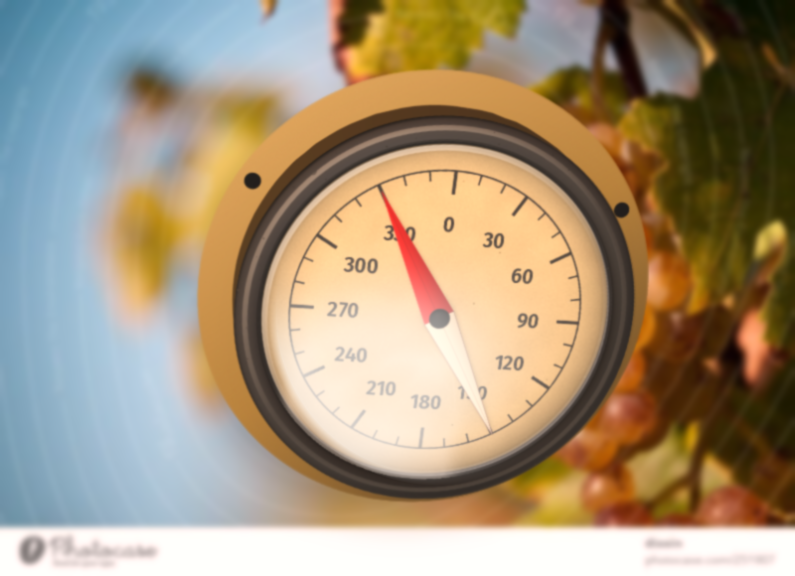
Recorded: 330 (°)
